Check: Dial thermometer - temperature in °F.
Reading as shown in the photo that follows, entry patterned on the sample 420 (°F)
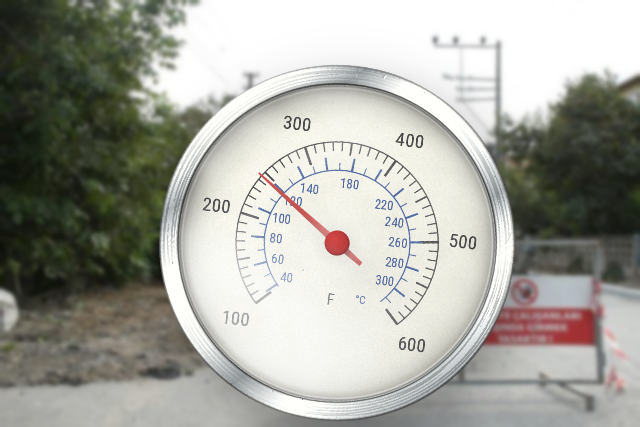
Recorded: 245 (°F)
